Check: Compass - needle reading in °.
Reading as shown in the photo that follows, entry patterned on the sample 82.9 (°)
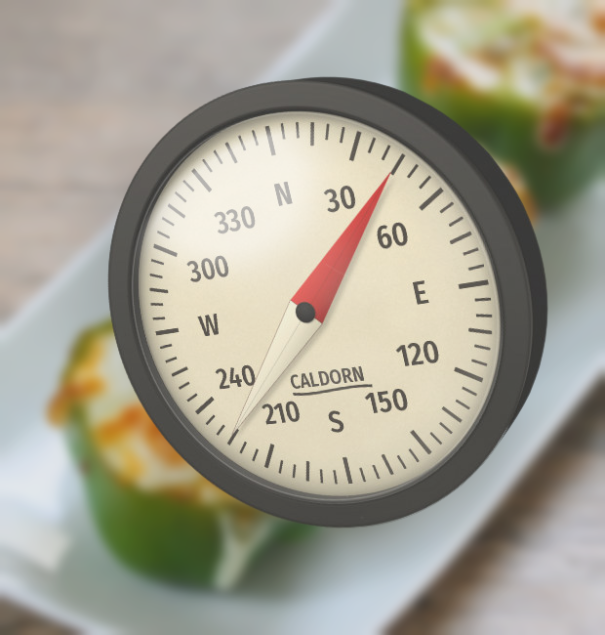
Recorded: 45 (°)
